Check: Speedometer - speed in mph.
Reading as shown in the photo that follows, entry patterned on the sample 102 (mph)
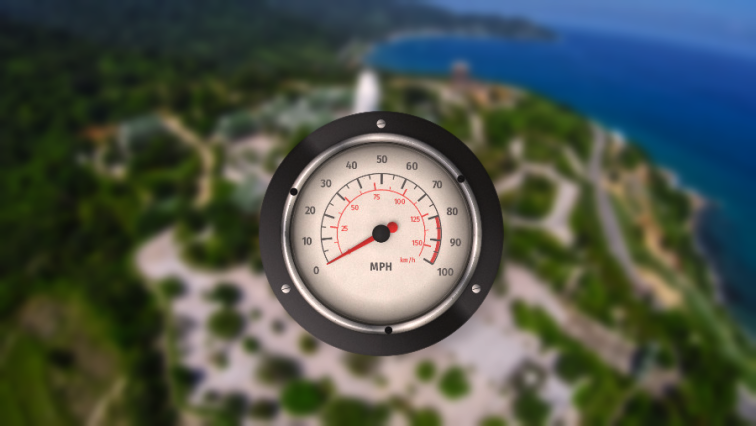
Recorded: 0 (mph)
